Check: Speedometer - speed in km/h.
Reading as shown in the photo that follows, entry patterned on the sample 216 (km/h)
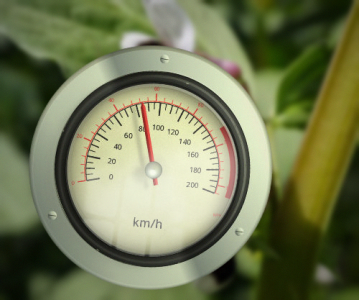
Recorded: 85 (km/h)
